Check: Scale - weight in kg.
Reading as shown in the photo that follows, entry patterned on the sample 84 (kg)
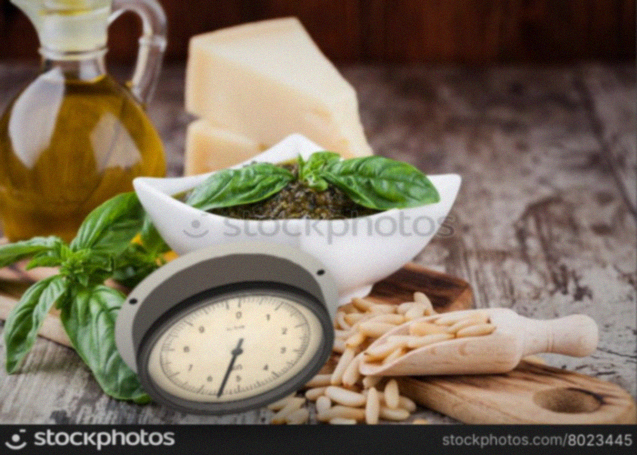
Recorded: 5.5 (kg)
